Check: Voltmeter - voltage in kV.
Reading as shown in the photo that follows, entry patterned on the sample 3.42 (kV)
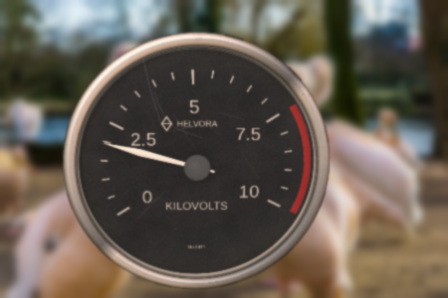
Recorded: 2 (kV)
